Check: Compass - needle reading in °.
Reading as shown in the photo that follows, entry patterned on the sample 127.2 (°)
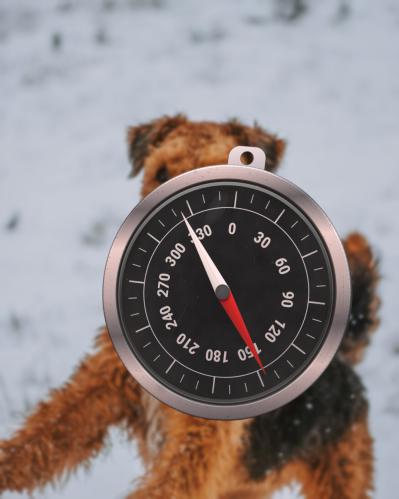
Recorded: 145 (°)
